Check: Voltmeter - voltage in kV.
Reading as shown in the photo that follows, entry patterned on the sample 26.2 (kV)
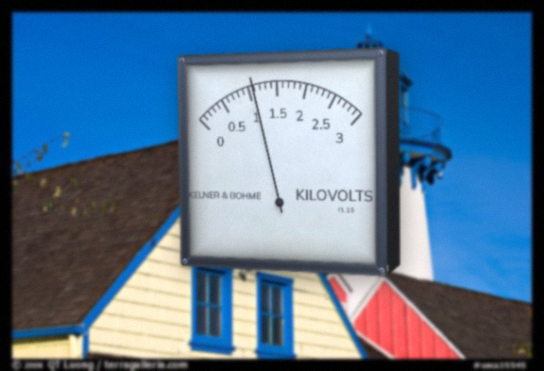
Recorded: 1.1 (kV)
